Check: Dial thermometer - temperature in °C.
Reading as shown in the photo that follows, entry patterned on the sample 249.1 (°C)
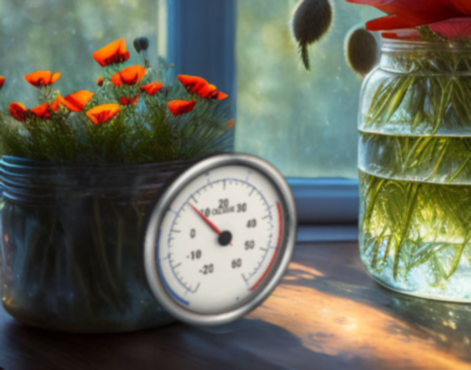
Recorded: 8 (°C)
